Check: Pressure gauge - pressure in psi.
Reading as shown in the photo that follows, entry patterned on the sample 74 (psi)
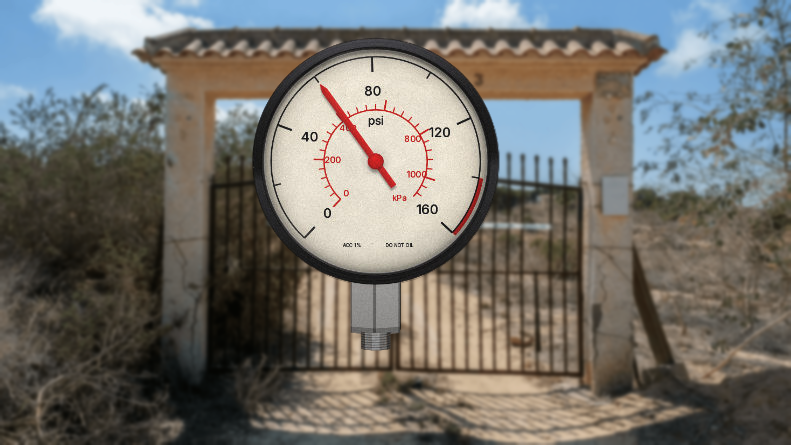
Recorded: 60 (psi)
